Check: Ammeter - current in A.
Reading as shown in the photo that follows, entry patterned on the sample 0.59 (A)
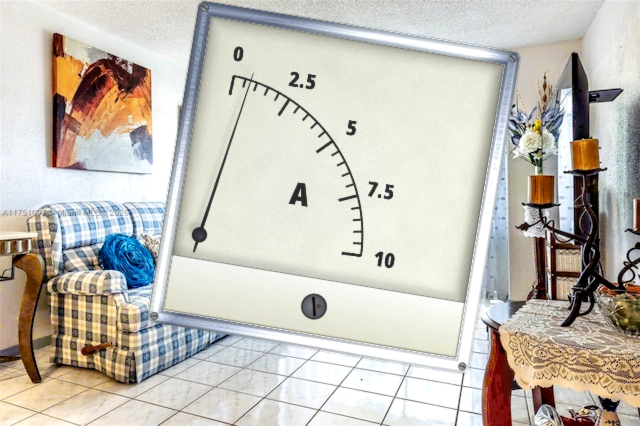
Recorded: 0.75 (A)
